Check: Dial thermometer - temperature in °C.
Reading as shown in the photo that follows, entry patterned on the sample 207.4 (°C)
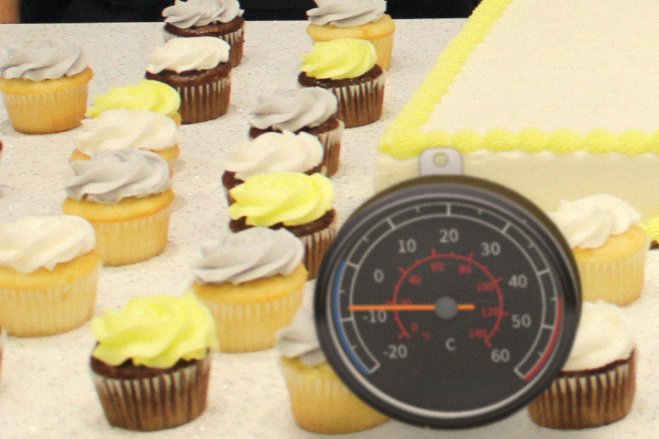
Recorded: -7.5 (°C)
